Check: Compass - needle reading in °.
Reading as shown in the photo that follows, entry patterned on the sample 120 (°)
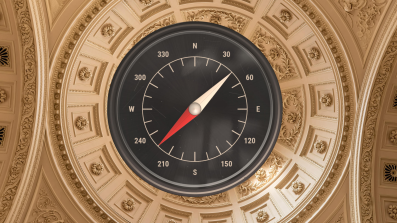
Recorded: 225 (°)
